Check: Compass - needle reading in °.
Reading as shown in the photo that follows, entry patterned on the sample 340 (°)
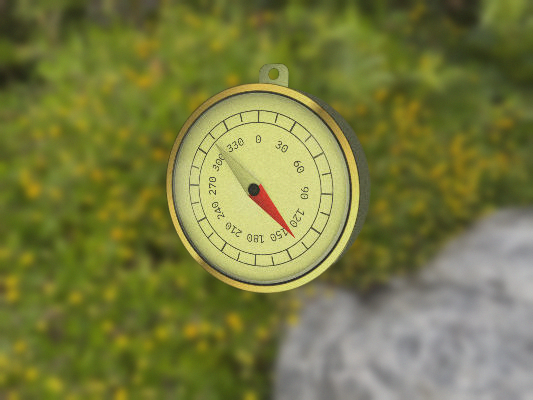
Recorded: 135 (°)
